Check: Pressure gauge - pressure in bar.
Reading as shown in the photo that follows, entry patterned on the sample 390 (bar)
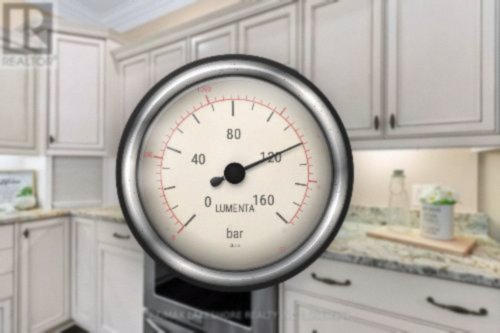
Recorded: 120 (bar)
